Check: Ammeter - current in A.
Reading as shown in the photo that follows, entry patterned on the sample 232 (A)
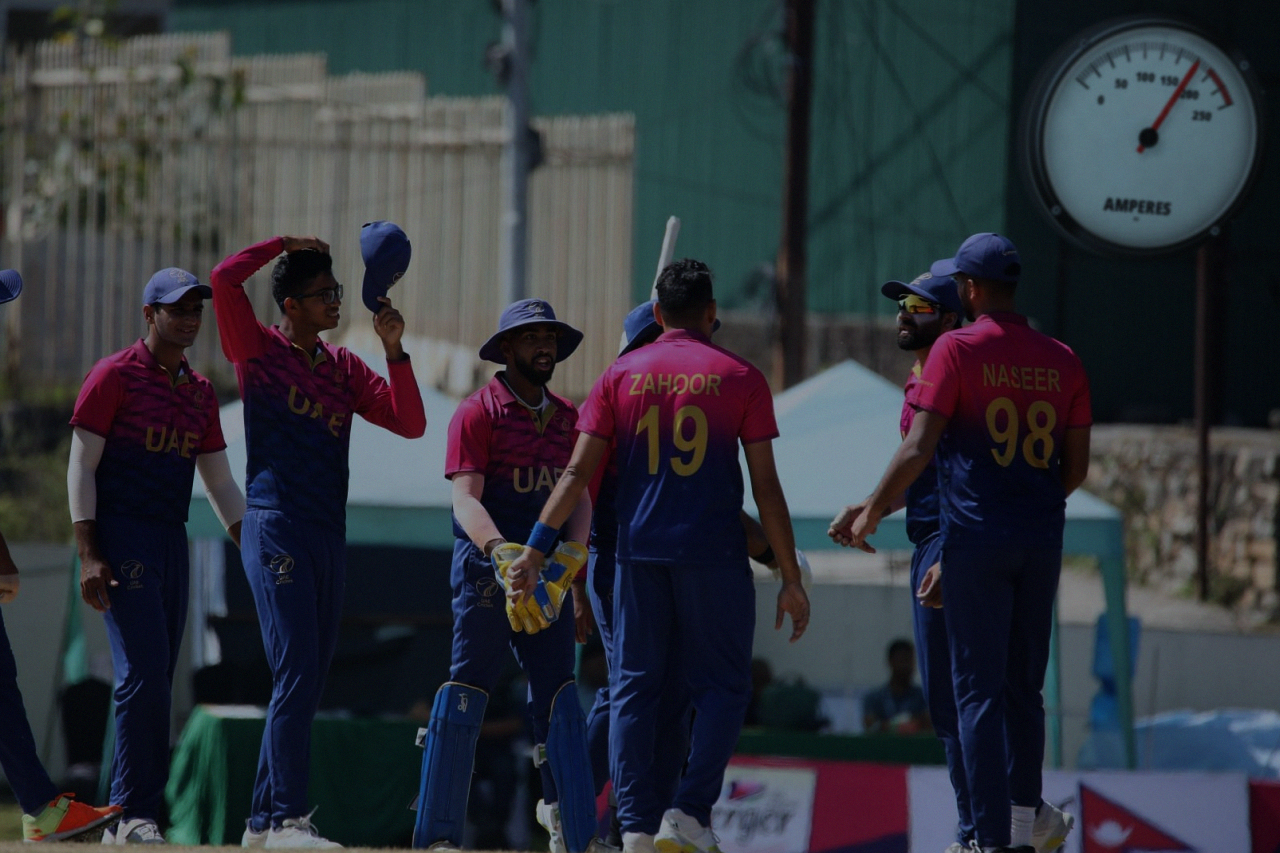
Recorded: 175 (A)
